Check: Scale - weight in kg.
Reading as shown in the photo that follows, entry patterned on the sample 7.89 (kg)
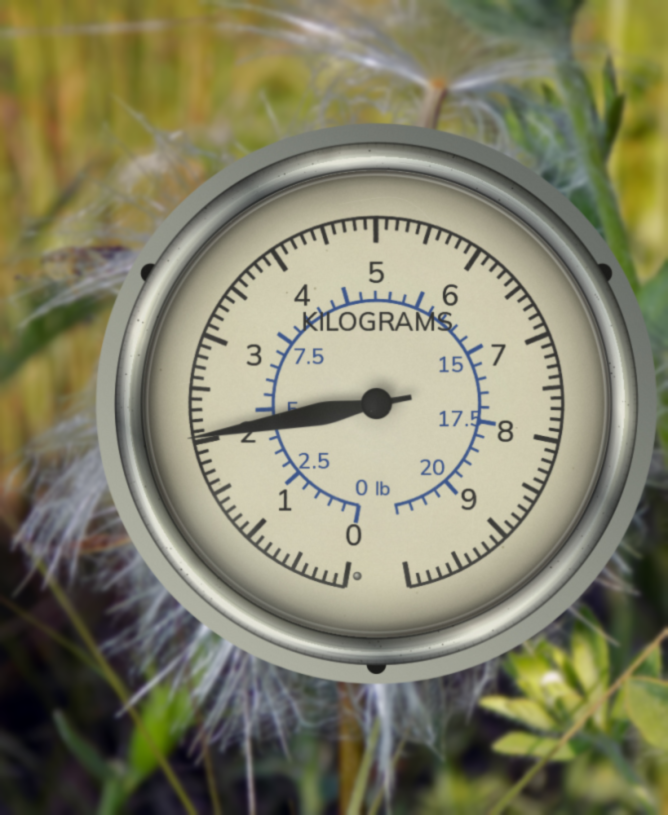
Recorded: 2.05 (kg)
